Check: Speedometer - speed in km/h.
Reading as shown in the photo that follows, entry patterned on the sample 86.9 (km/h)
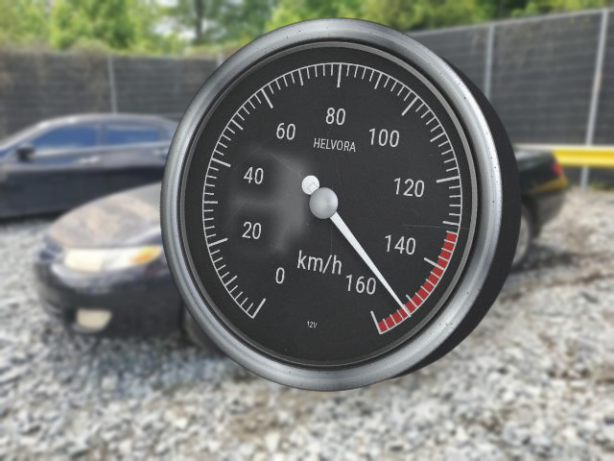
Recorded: 152 (km/h)
